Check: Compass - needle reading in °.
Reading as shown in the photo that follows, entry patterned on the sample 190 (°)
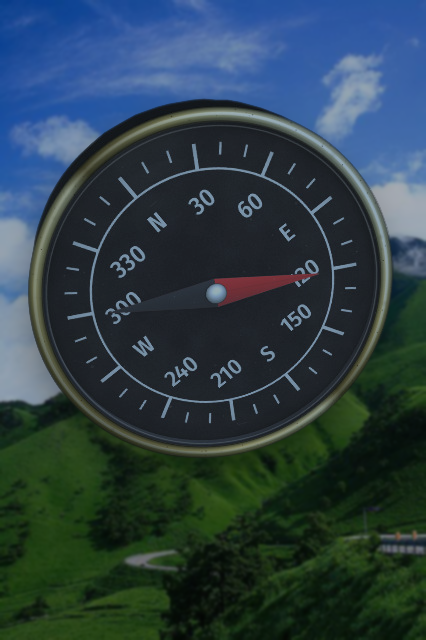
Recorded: 120 (°)
